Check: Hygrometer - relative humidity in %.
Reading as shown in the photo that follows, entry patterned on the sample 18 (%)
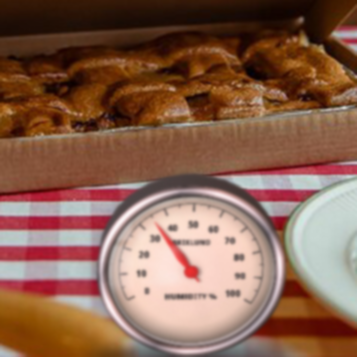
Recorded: 35 (%)
